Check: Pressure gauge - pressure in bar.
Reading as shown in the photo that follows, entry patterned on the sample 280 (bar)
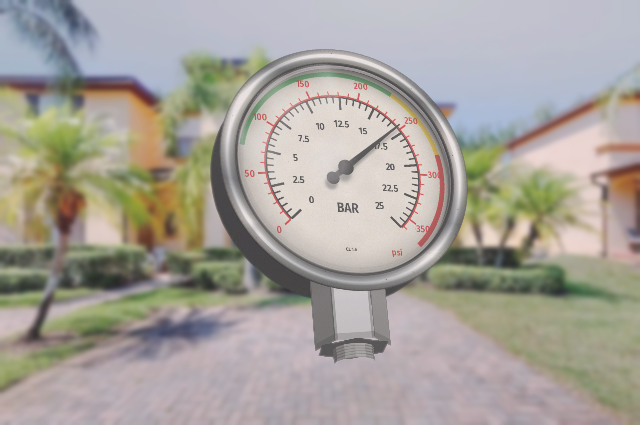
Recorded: 17 (bar)
